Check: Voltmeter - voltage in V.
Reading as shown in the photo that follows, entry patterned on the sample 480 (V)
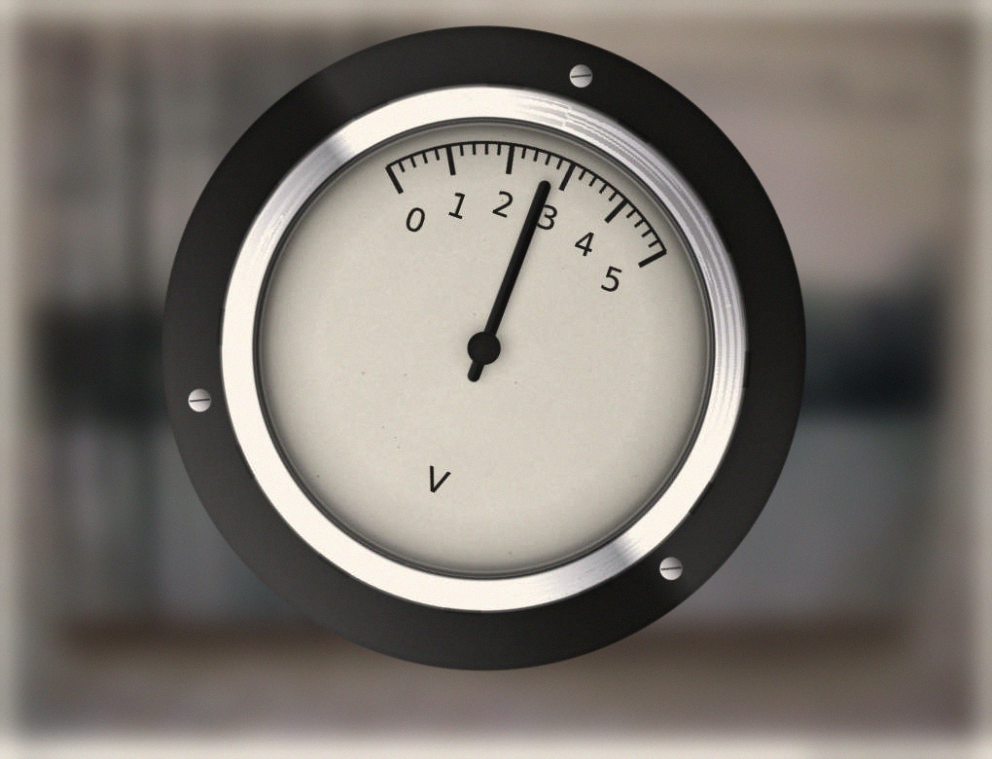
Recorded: 2.7 (V)
